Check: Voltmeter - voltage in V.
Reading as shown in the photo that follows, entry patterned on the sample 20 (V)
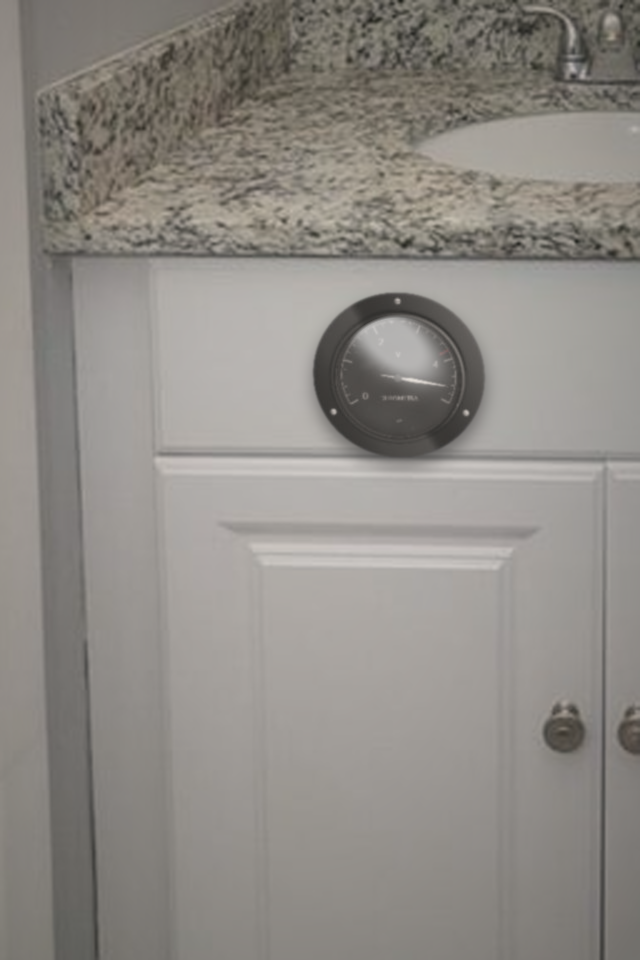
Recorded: 4.6 (V)
